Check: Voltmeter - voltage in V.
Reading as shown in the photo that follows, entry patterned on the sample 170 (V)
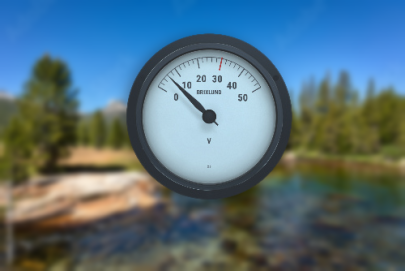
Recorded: 6 (V)
